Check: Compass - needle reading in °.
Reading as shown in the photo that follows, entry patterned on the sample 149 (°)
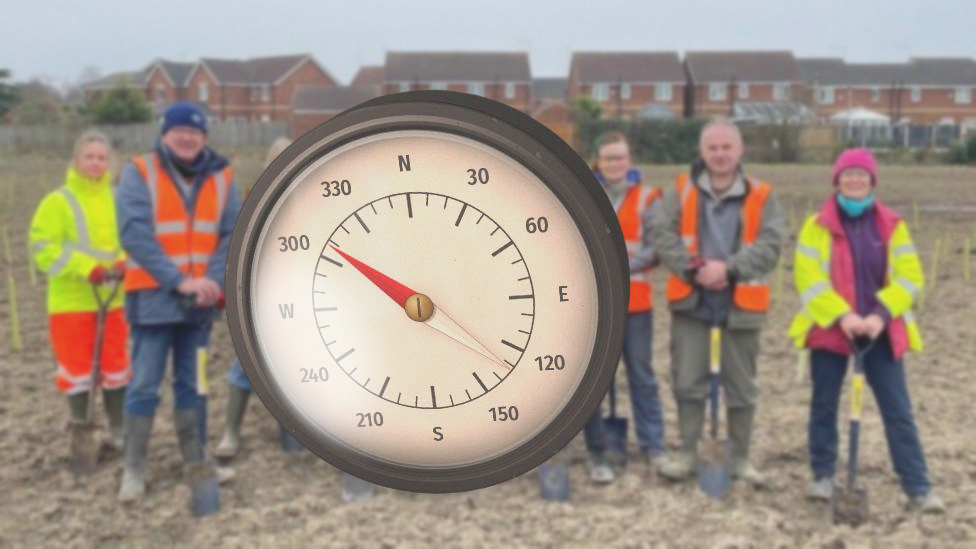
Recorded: 310 (°)
